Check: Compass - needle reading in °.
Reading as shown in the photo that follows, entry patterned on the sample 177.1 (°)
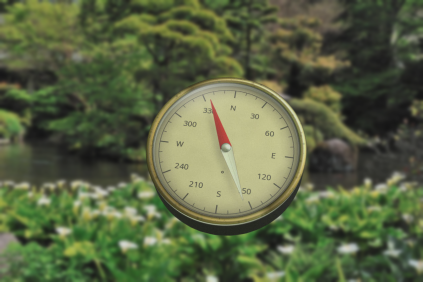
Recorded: 335 (°)
